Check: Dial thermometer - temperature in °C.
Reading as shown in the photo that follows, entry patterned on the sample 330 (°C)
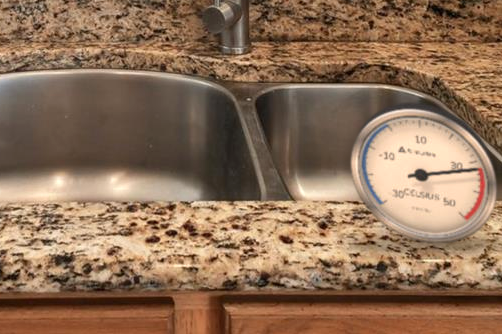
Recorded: 32 (°C)
